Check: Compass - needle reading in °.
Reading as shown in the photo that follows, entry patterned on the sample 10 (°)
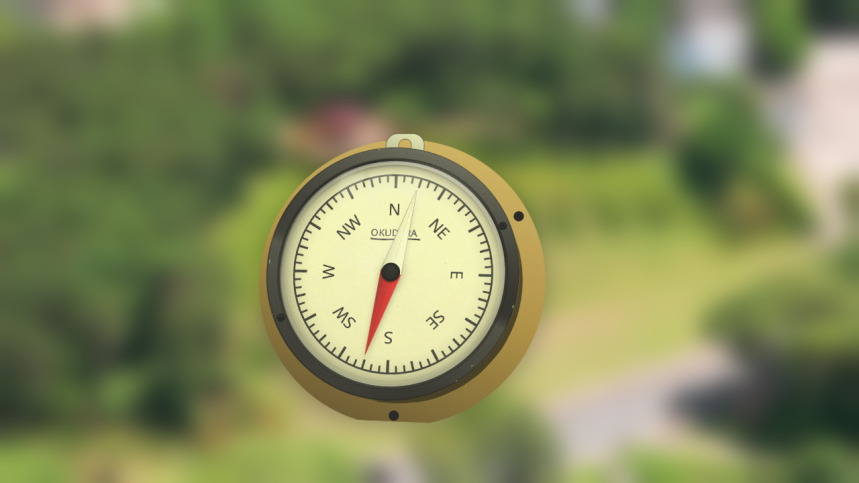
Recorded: 195 (°)
